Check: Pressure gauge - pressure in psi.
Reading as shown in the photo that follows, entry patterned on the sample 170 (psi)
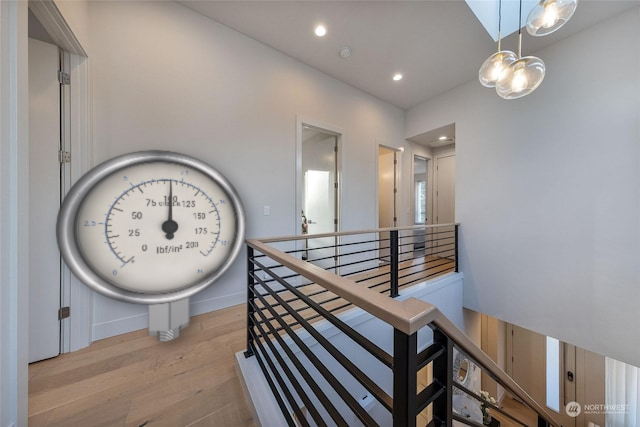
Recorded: 100 (psi)
